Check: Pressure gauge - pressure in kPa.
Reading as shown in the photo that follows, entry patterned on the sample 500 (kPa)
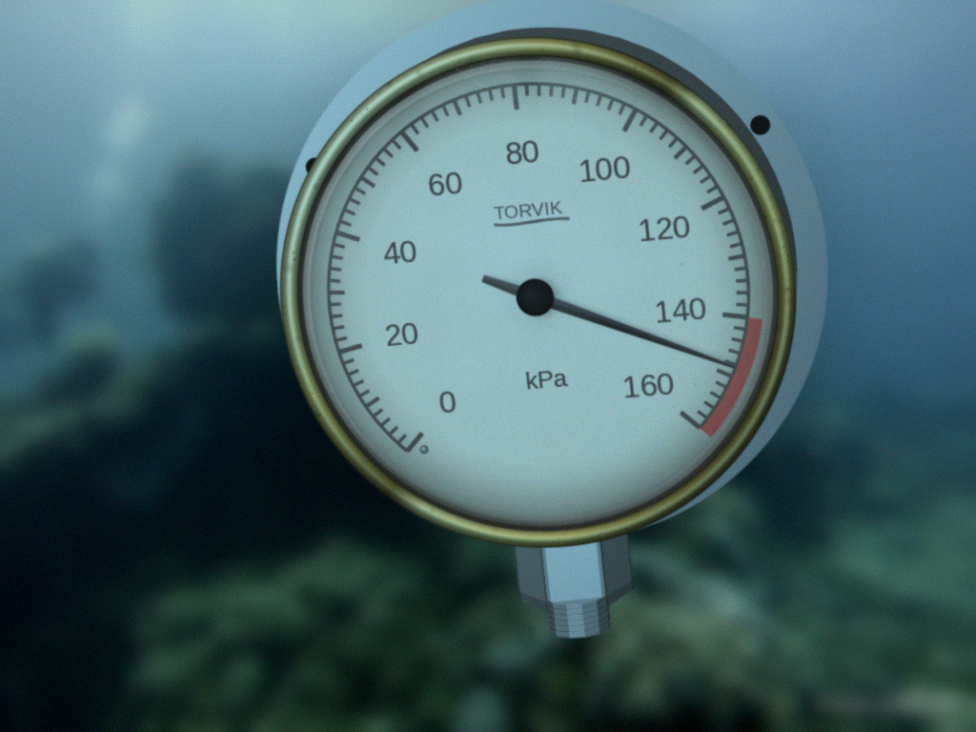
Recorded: 148 (kPa)
